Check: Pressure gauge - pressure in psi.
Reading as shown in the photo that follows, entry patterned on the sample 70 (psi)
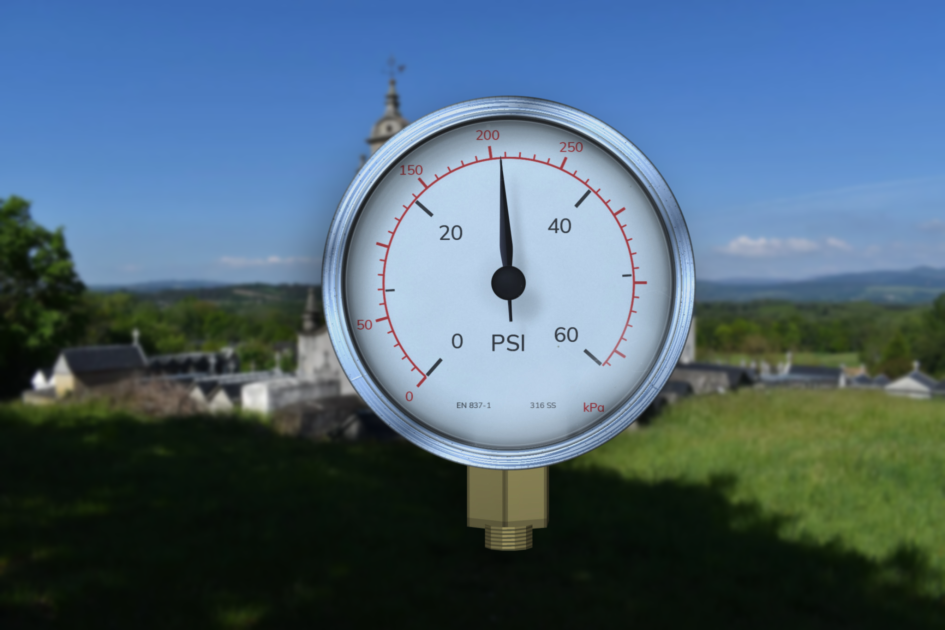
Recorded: 30 (psi)
